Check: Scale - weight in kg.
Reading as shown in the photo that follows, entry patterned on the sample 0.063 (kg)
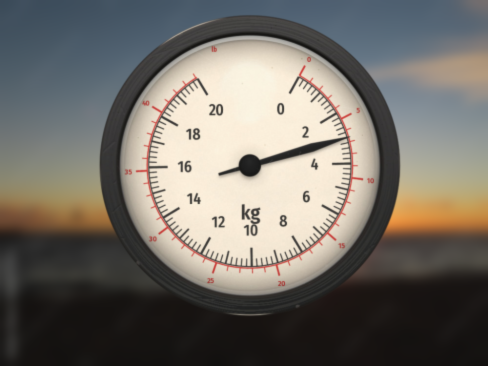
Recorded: 3 (kg)
